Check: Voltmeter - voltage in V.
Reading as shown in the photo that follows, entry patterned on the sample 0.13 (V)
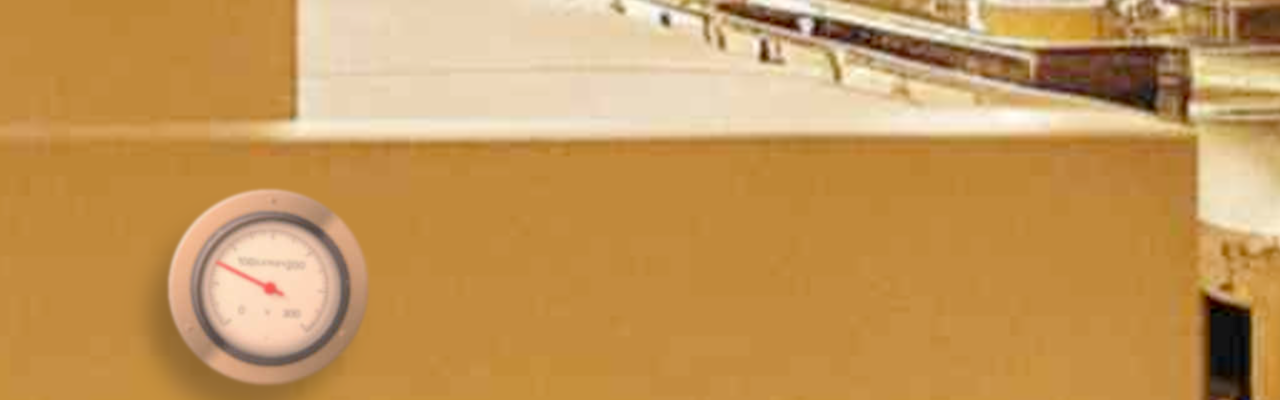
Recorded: 75 (V)
